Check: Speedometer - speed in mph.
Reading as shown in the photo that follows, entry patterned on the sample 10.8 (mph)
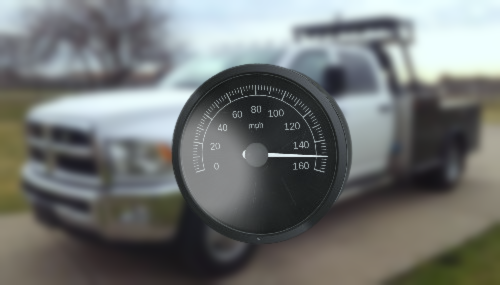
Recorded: 150 (mph)
